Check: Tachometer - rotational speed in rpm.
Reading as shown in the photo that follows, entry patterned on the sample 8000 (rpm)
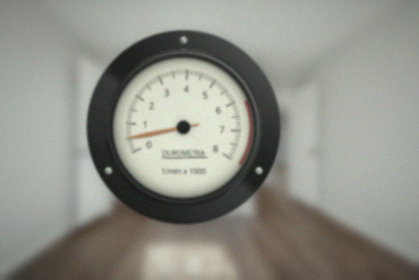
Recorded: 500 (rpm)
